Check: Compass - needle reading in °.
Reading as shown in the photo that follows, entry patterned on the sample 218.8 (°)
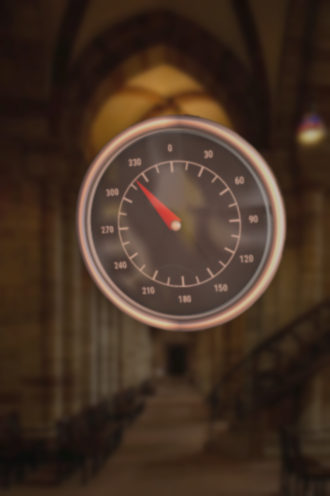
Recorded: 322.5 (°)
